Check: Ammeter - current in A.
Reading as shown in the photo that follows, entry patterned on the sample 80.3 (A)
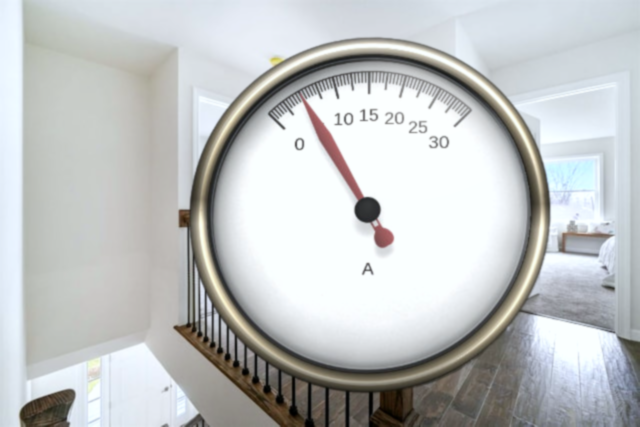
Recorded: 5 (A)
